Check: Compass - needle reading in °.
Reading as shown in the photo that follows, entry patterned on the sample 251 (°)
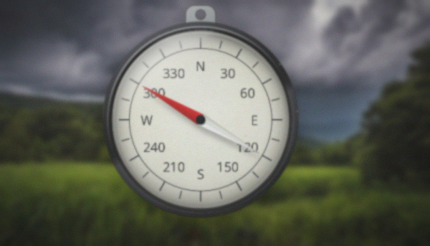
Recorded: 300 (°)
